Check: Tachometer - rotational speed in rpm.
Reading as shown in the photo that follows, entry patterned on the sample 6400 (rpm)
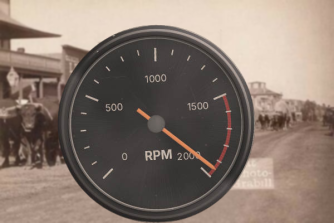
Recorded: 1950 (rpm)
